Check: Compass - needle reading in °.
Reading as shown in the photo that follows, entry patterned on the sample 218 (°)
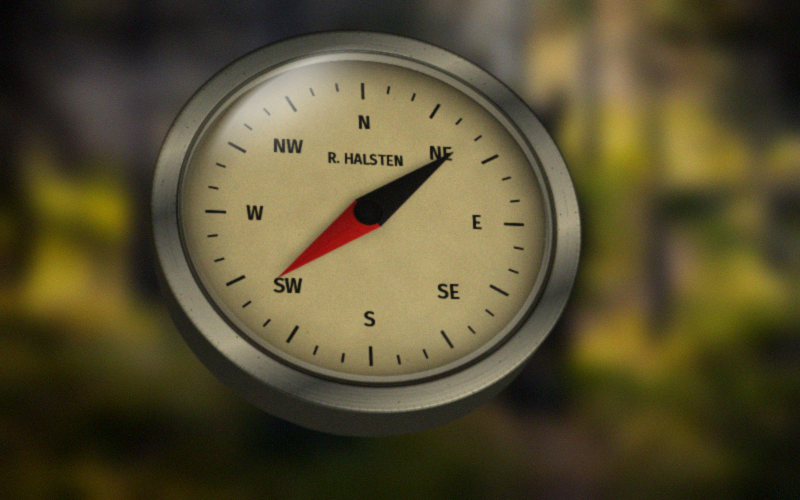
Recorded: 230 (°)
